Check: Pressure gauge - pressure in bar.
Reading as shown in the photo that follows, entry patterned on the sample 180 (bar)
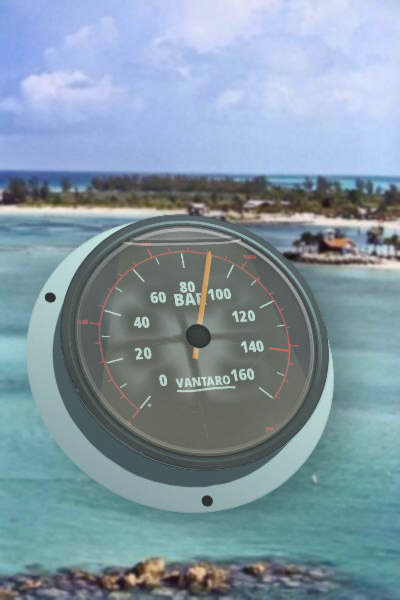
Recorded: 90 (bar)
